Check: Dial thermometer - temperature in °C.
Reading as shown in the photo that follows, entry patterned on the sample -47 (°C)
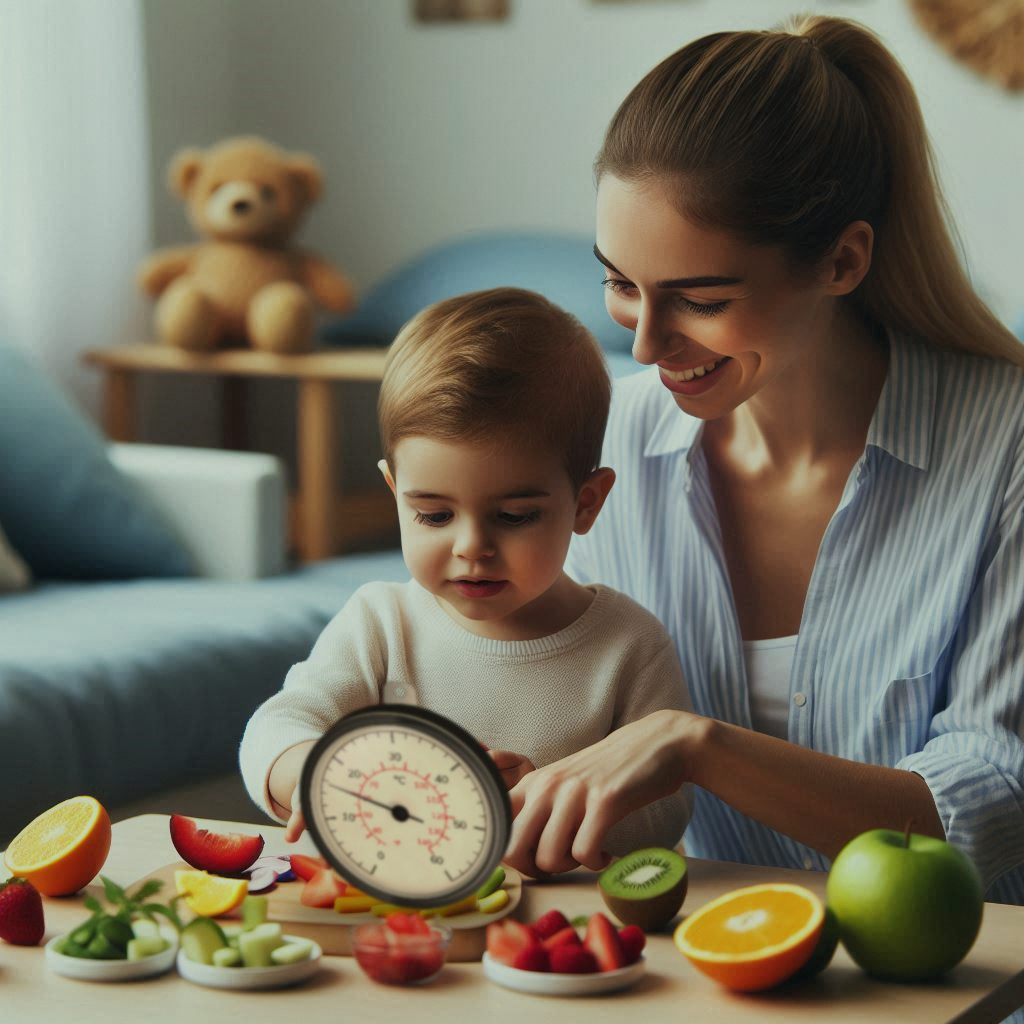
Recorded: 16 (°C)
